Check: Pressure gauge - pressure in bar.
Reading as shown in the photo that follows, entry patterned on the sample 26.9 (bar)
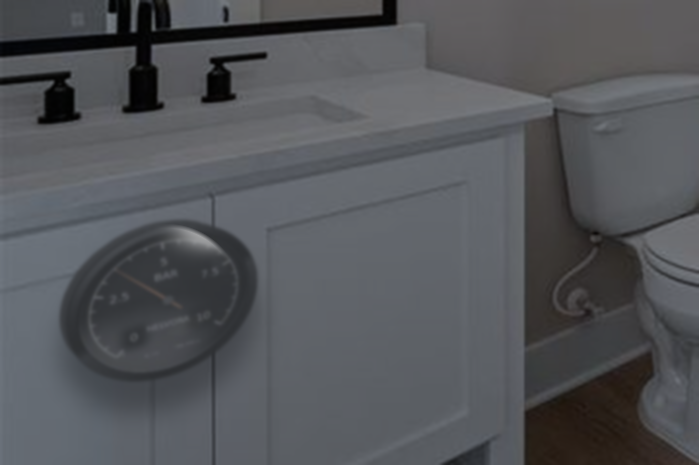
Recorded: 3.5 (bar)
